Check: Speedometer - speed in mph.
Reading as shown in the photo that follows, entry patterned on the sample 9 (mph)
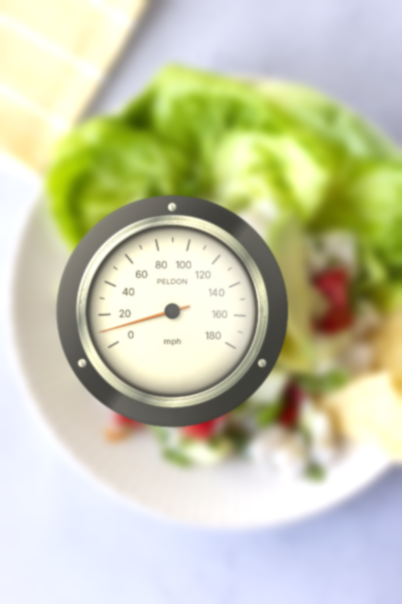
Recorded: 10 (mph)
